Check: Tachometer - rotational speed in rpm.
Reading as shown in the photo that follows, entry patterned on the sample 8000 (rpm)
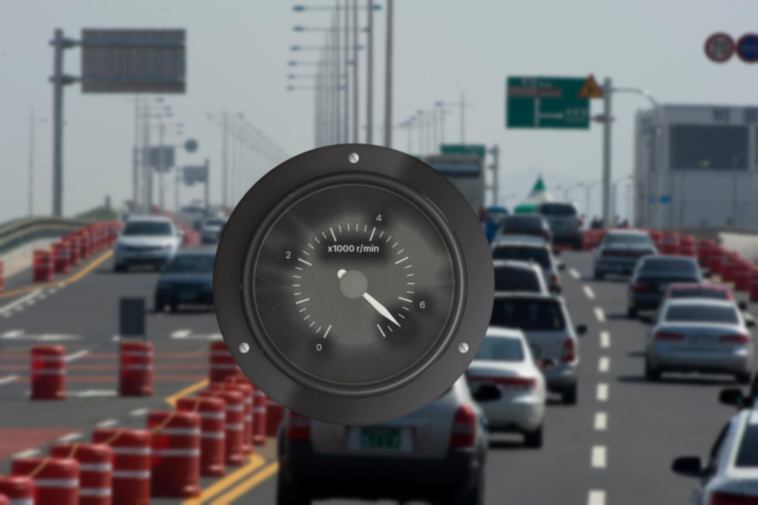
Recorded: 6600 (rpm)
